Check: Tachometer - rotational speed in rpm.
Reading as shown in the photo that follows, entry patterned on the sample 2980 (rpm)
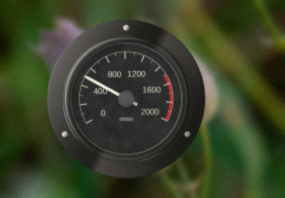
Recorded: 500 (rpm)
